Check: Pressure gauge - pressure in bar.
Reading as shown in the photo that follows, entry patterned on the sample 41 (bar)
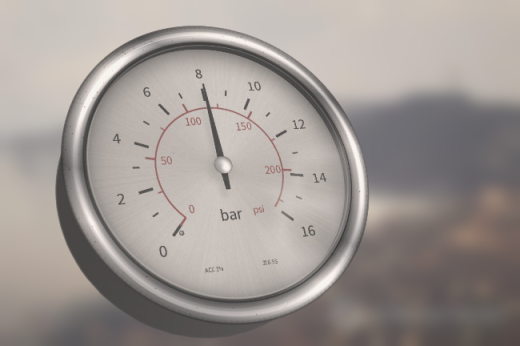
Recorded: 8 (bar)
